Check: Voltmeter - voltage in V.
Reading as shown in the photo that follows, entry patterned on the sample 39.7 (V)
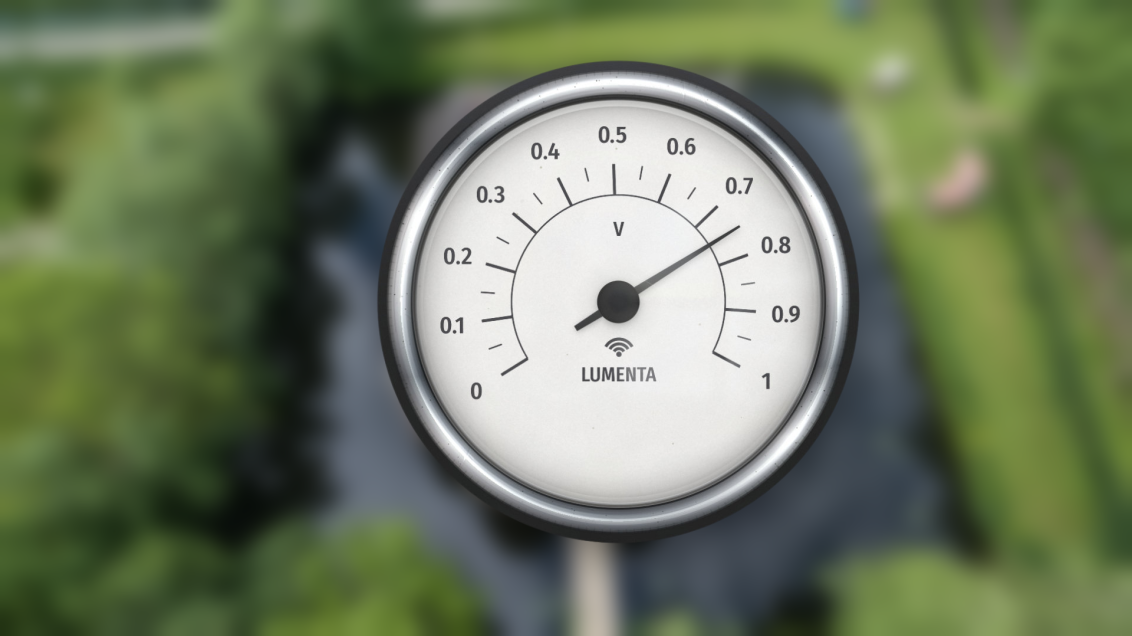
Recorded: 0.75 (V)
